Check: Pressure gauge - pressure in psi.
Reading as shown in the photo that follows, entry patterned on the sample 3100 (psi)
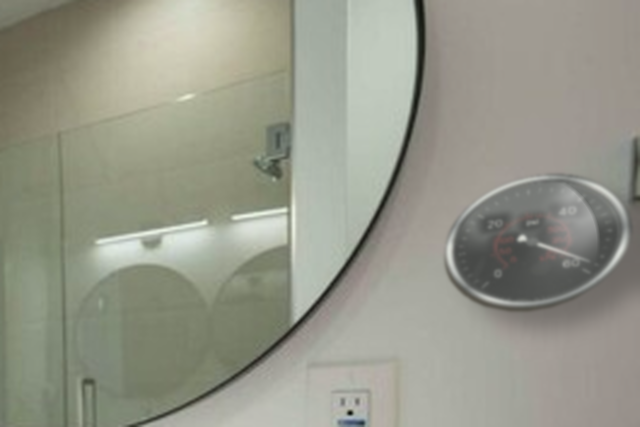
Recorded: 58 (psi)
